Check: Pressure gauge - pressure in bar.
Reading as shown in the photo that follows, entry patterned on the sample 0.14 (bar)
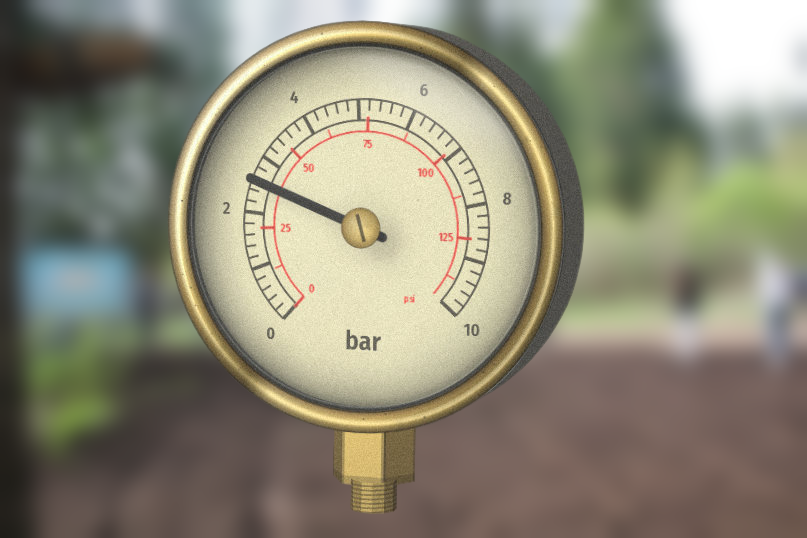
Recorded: 2.6 (bar)
